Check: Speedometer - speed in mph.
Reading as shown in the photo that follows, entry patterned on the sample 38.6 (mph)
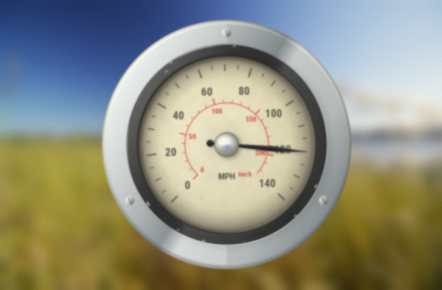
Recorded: 120 (mph)
